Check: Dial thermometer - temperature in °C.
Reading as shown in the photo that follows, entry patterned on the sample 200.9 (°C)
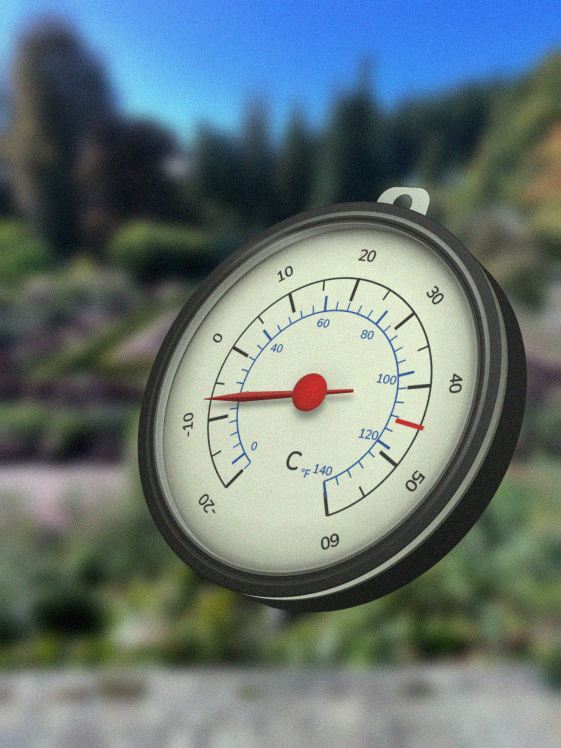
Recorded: -7.5 (°C)
